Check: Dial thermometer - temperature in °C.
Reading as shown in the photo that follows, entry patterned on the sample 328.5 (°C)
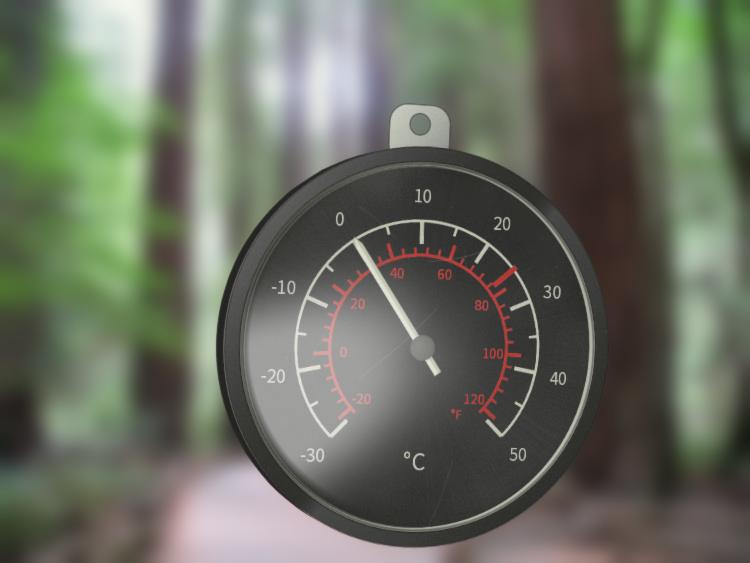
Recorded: 0 (°C)
